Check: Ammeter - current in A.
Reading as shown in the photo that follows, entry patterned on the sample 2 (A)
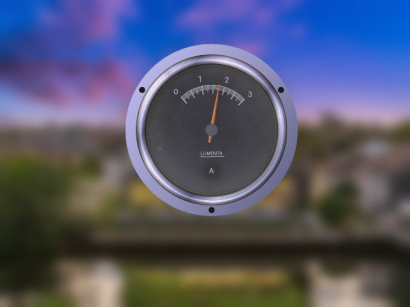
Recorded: 1.75 (A)
